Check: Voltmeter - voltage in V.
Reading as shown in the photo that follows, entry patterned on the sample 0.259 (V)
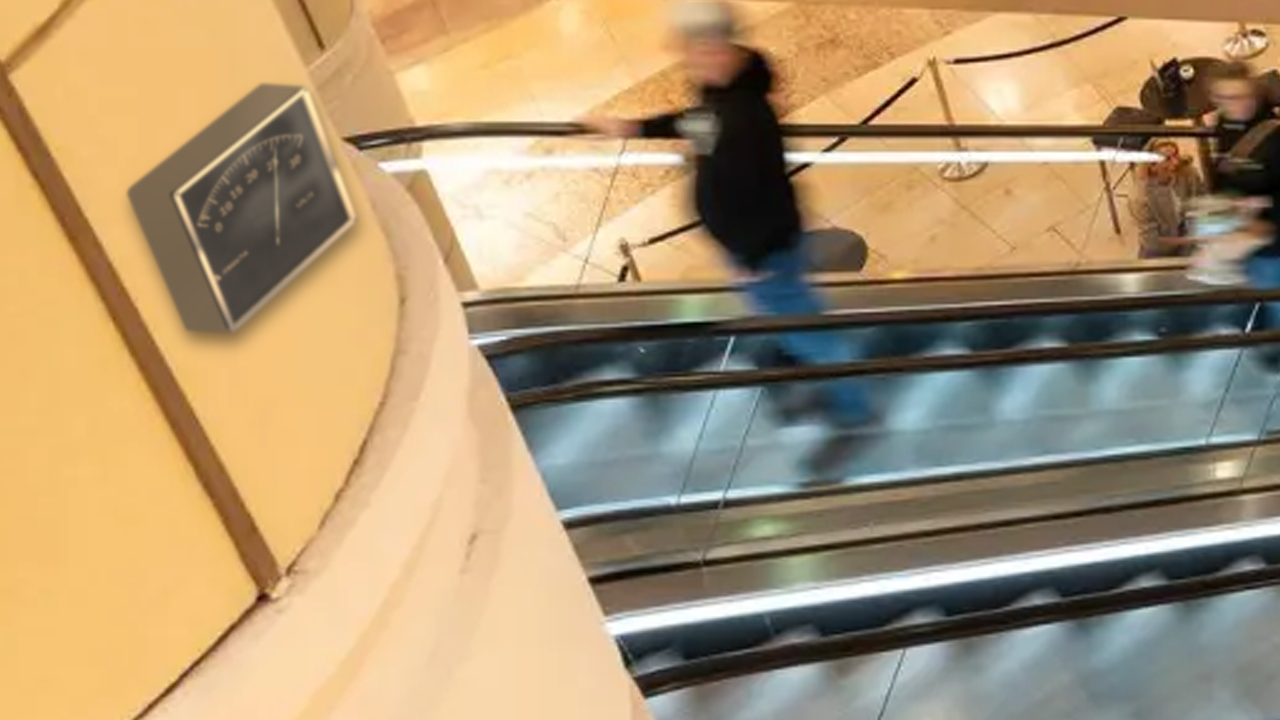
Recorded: 25 (V)
